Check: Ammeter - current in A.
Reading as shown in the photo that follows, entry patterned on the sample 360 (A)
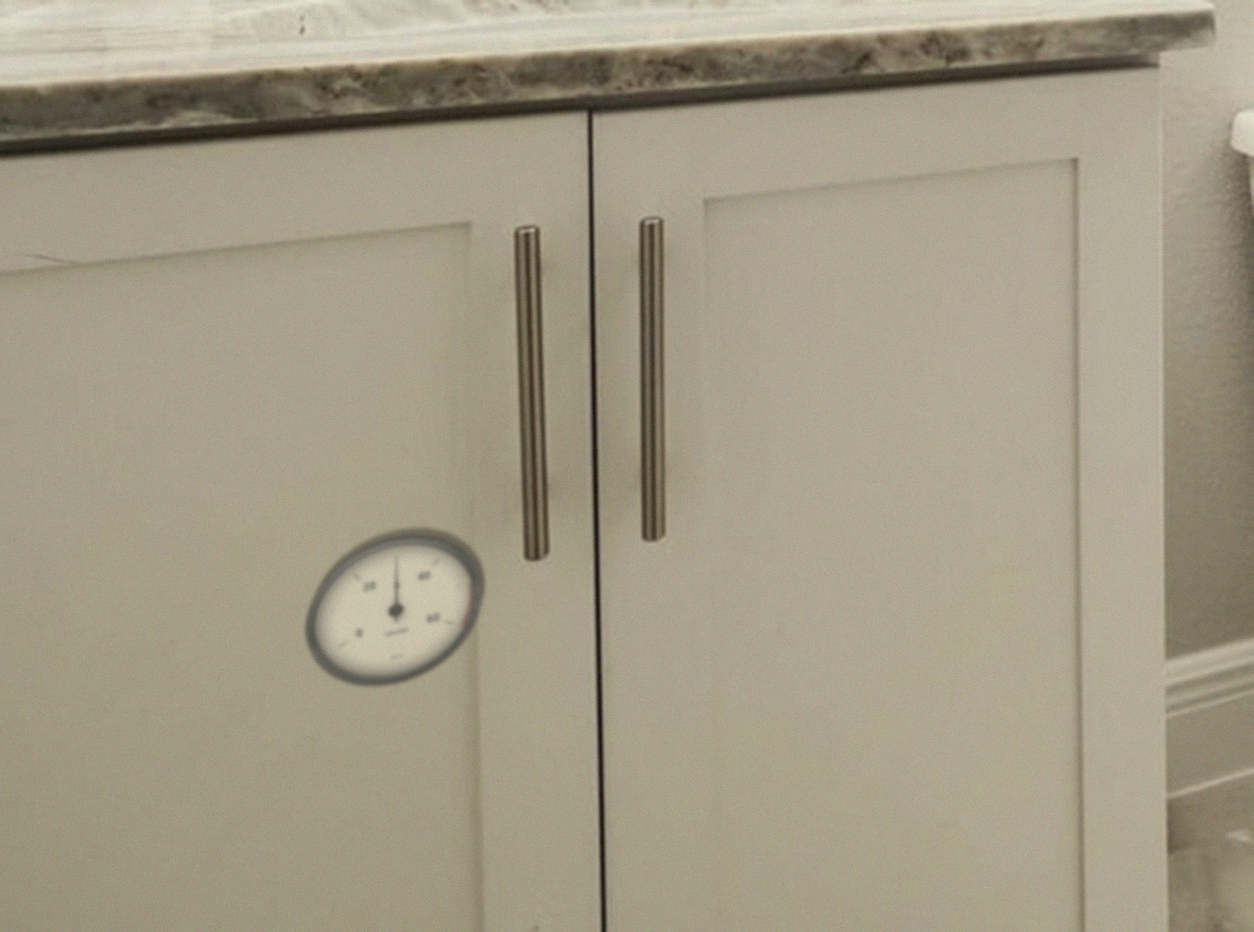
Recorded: 30 (A)
